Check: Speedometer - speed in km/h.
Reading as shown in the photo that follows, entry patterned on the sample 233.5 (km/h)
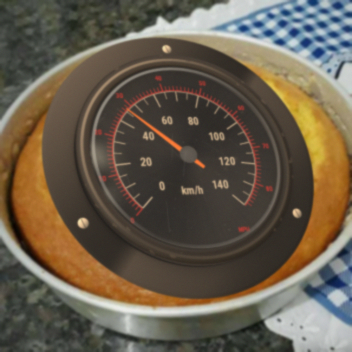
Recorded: 45 (km/h)
